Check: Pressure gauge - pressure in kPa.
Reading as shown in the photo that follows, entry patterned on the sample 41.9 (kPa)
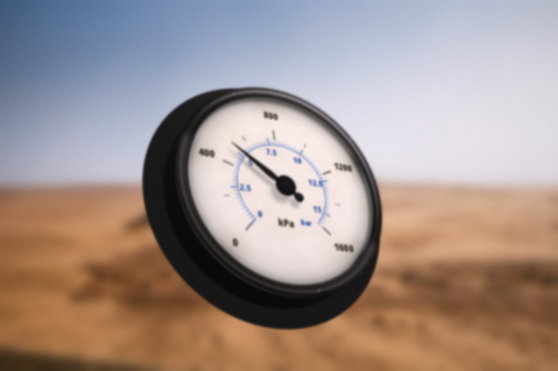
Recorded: 500 (kPa)
